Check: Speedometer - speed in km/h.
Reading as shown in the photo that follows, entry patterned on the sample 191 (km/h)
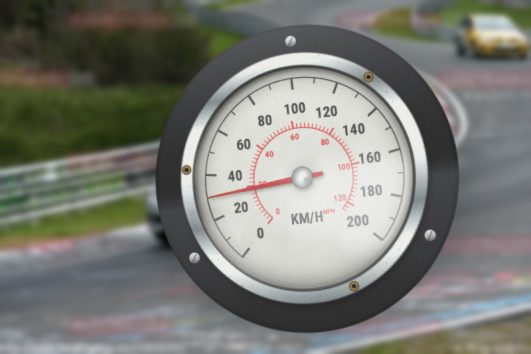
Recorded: 30 (km/h)
